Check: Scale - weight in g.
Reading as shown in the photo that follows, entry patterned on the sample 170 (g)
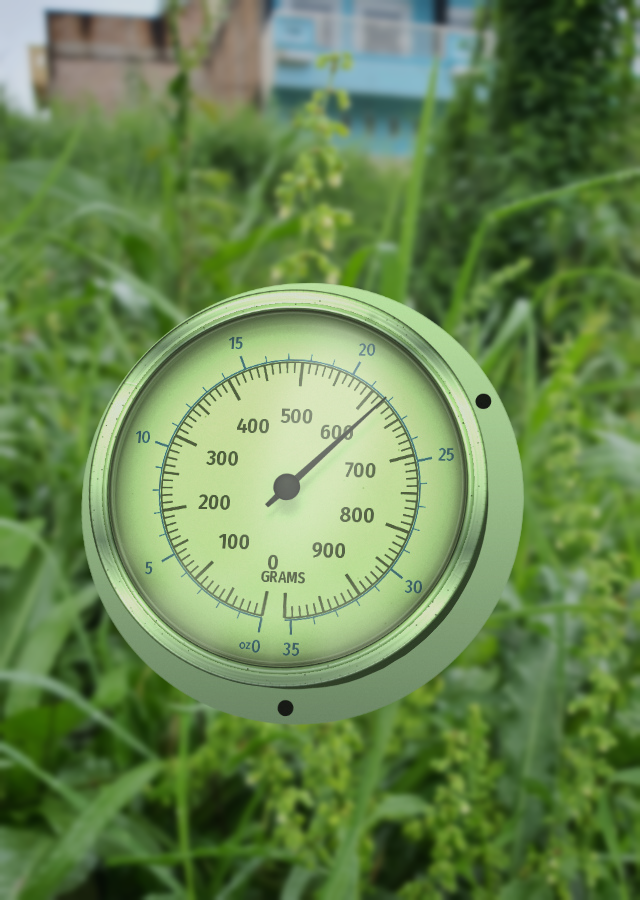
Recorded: 620 (g)
